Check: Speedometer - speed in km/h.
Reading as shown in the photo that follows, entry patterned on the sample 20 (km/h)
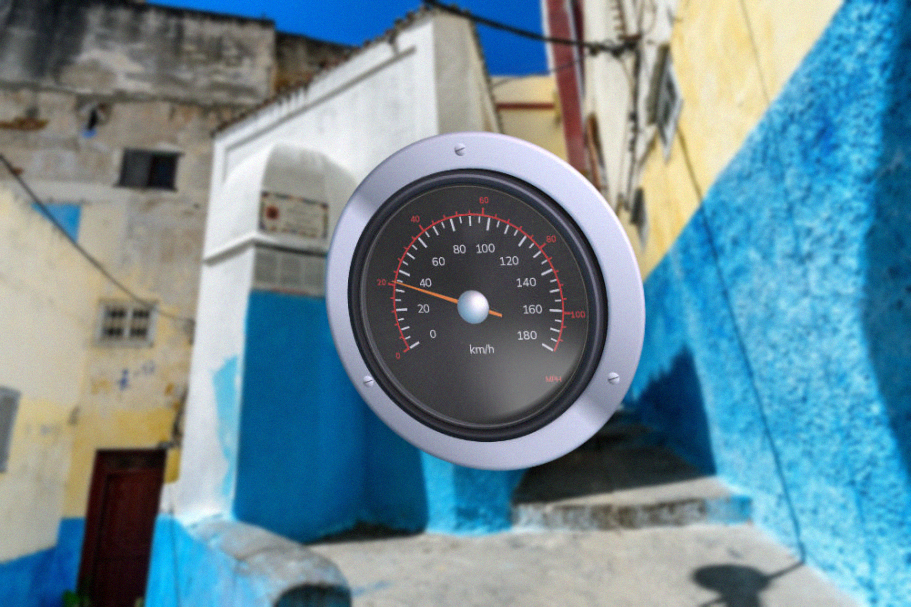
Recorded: 35 (km/h)
